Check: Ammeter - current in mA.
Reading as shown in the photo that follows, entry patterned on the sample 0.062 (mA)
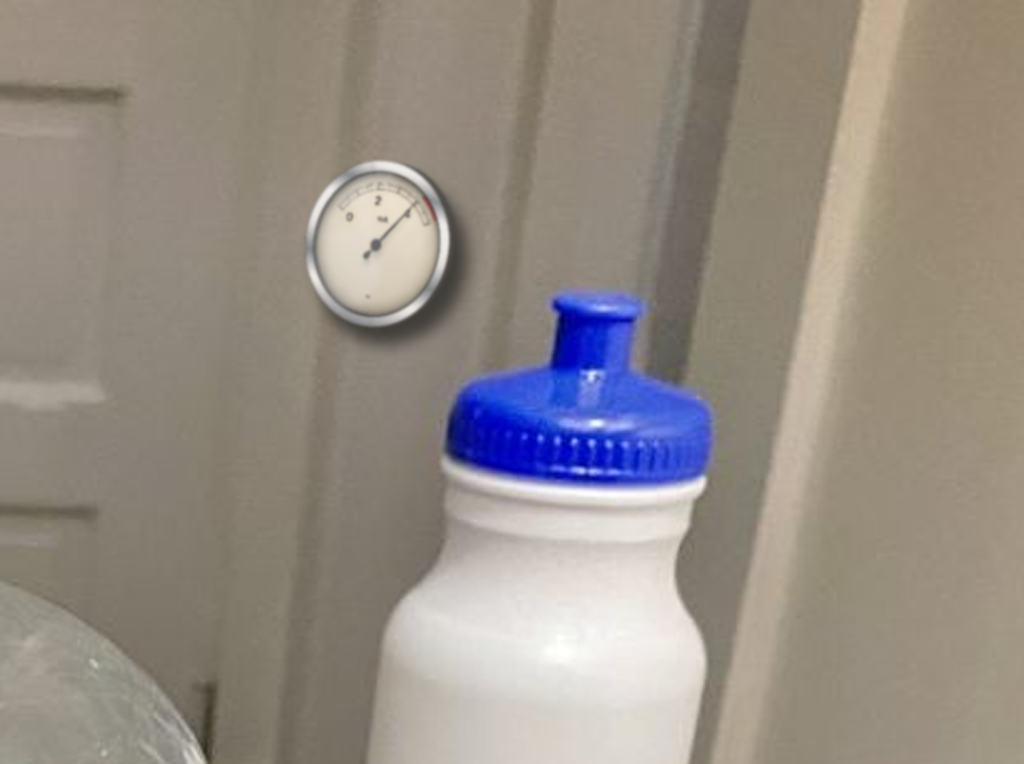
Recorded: 4 (mA)
